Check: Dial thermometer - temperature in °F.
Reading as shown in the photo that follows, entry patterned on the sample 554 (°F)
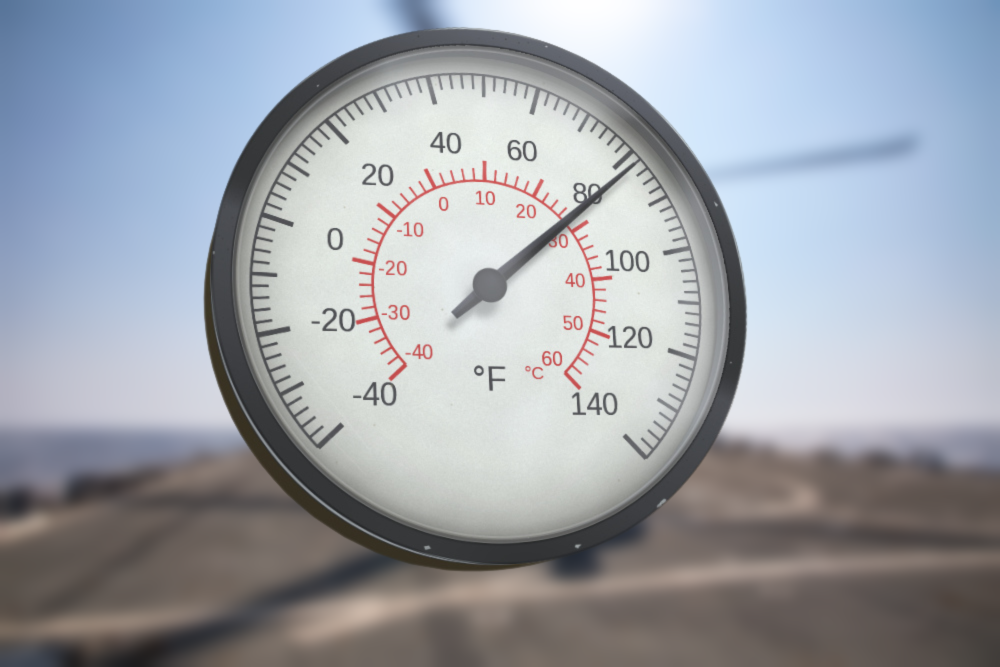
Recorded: 82 (°F)
